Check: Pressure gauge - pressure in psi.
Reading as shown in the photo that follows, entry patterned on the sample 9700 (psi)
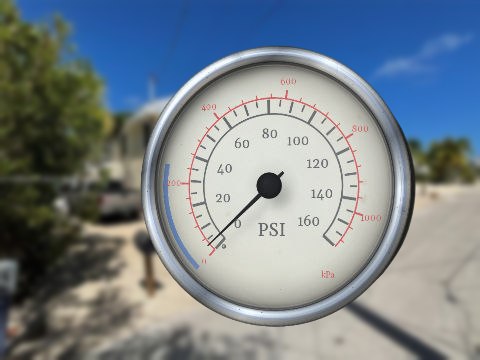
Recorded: 2.5 (psi)
